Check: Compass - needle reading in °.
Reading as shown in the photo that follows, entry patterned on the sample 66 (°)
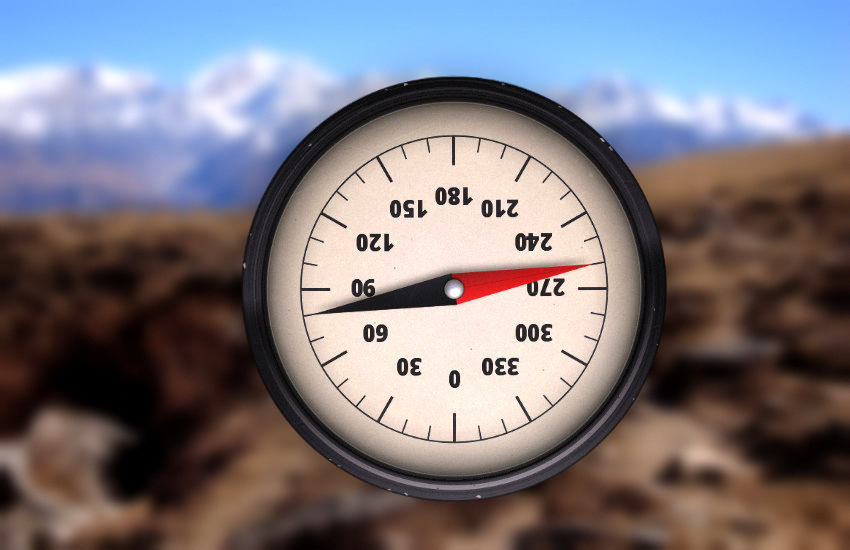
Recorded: 260 (°)
